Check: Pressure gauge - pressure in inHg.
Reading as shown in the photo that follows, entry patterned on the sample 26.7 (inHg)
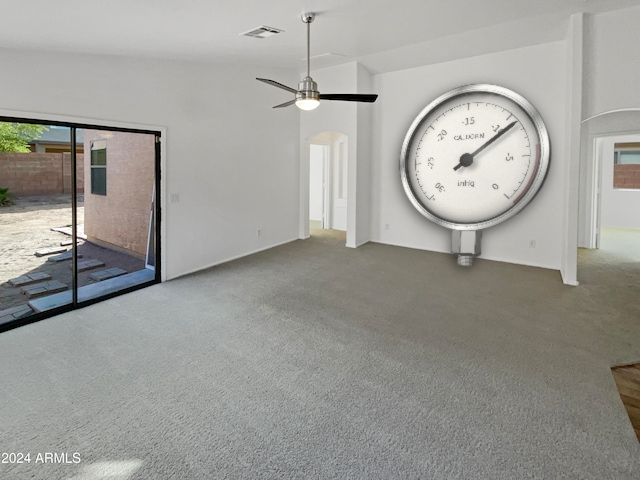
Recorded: -9 (inHg)
